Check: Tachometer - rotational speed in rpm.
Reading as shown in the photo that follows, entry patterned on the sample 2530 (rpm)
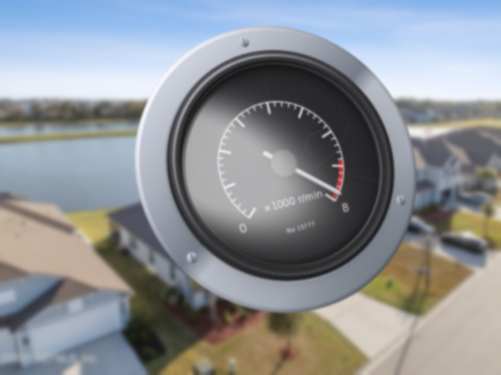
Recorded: 7800 (rpm)
